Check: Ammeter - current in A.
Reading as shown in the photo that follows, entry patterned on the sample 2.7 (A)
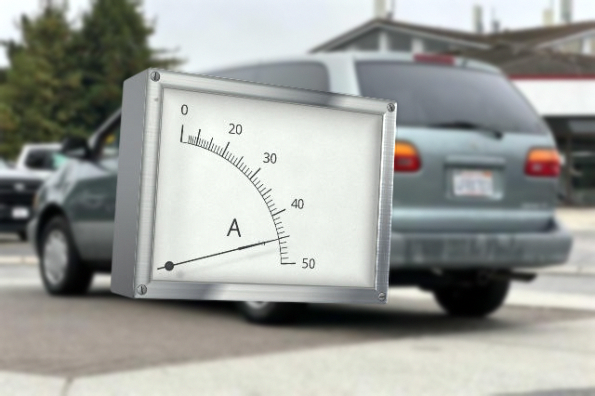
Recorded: 45 (A)
